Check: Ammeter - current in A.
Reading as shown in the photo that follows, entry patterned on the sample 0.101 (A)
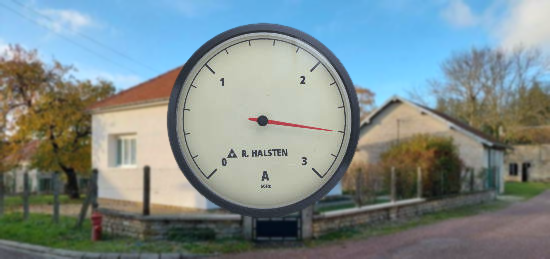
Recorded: 2.6 (A)
